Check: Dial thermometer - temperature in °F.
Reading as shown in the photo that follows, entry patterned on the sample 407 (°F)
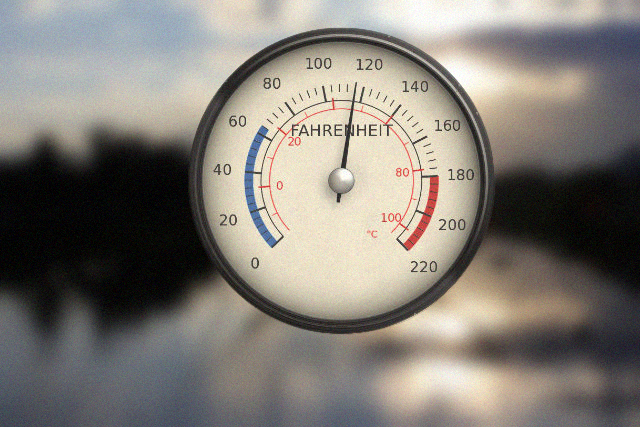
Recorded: 116 (°F)
